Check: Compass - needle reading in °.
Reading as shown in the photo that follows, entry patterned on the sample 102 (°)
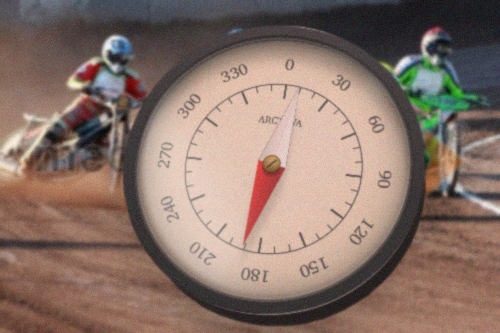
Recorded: 190 (°)
